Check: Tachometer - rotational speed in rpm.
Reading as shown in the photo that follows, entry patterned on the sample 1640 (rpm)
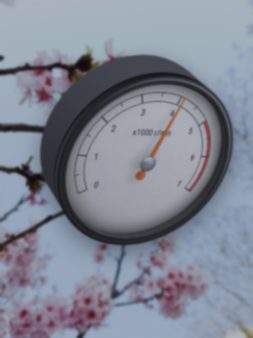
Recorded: 4000 (rpm)
